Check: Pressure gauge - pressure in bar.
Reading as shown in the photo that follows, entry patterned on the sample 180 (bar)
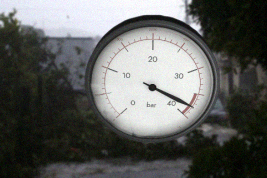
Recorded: 37.5 (bar)
